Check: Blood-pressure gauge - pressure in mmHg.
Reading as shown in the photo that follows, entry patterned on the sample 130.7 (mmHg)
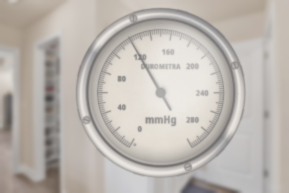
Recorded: 120 (mmHg)
